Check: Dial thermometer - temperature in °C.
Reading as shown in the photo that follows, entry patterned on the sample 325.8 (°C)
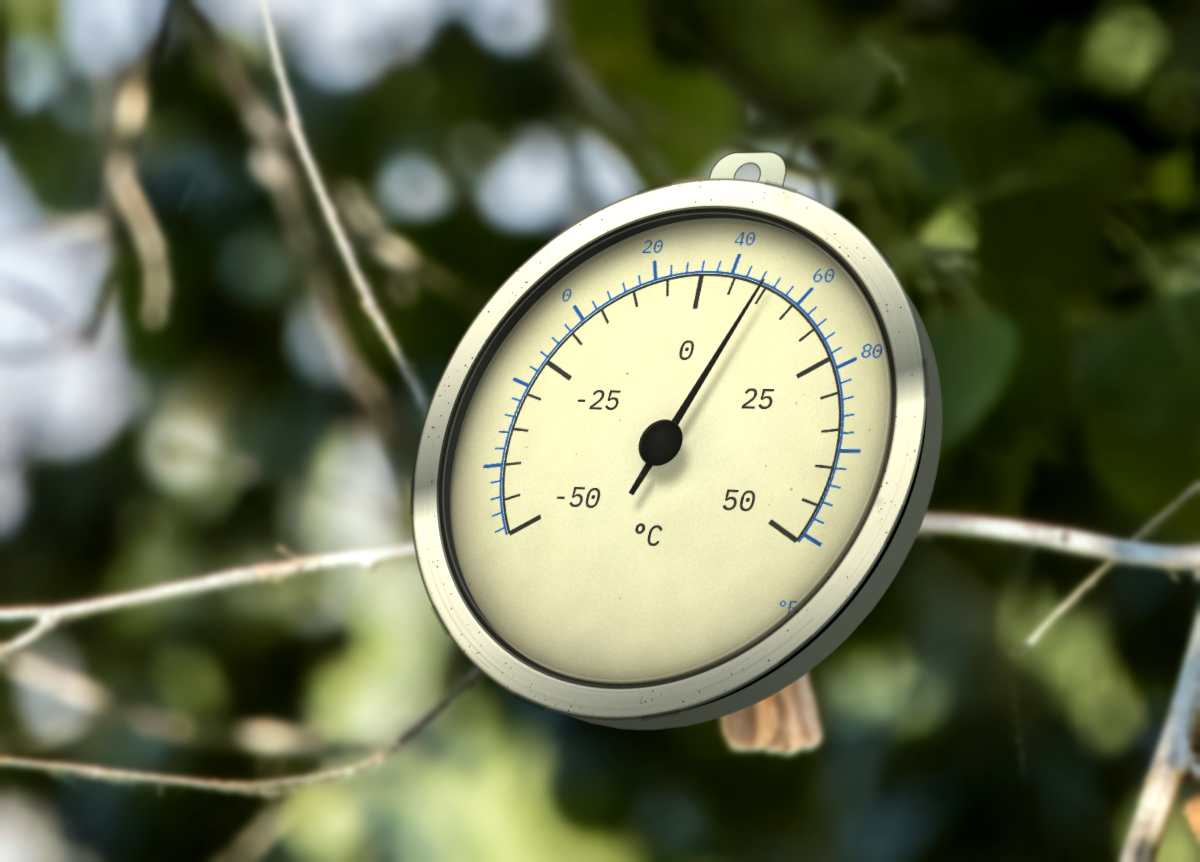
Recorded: 10 (°C)
